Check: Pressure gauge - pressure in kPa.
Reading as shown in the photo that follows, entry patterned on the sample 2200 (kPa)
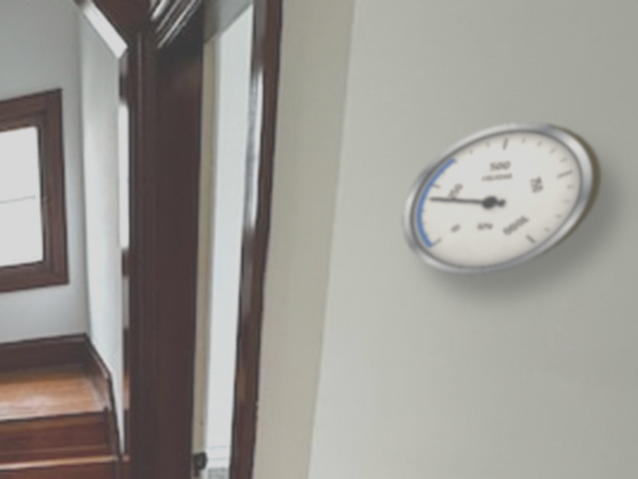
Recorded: 200 (kPa)
